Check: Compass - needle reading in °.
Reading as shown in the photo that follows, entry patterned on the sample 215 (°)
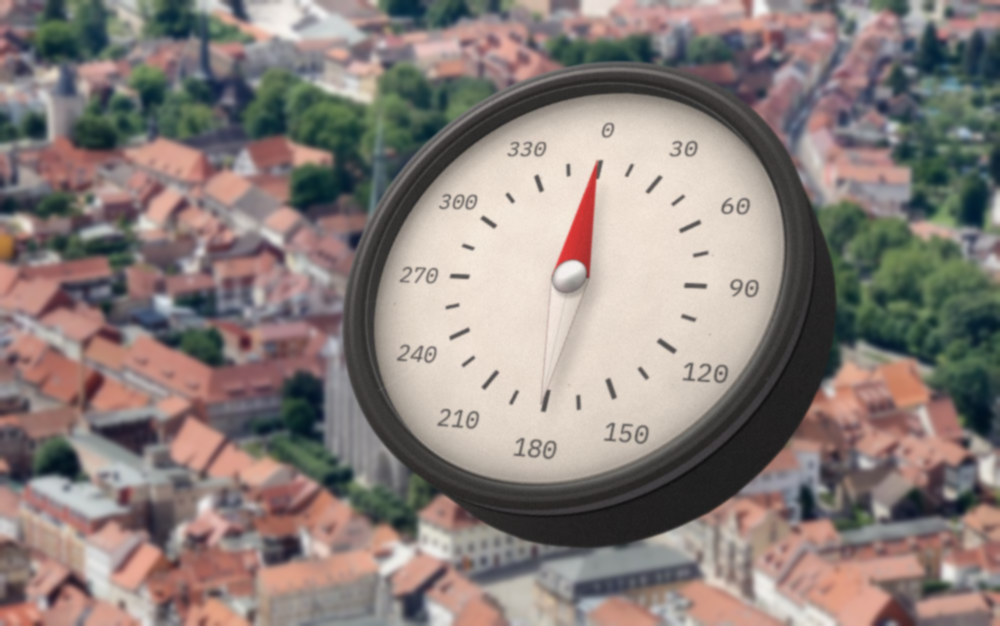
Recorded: 0 (°)
